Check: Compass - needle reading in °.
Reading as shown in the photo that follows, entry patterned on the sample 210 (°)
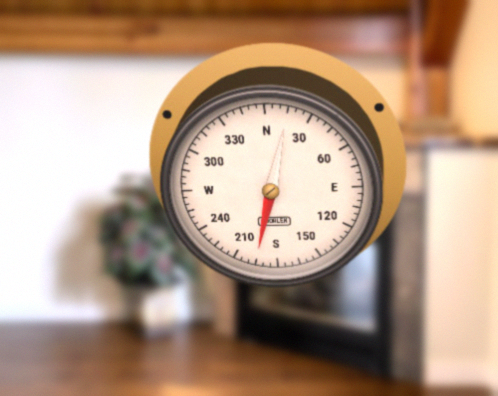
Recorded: 195 (°)
